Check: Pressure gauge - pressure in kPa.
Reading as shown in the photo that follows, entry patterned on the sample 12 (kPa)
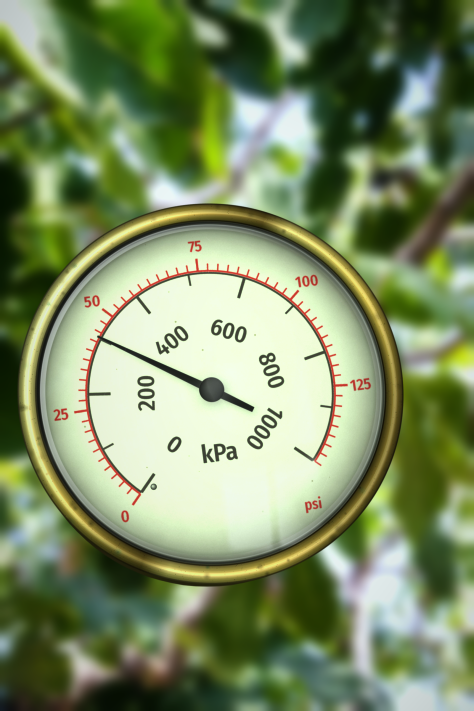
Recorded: 300 (kPa)
